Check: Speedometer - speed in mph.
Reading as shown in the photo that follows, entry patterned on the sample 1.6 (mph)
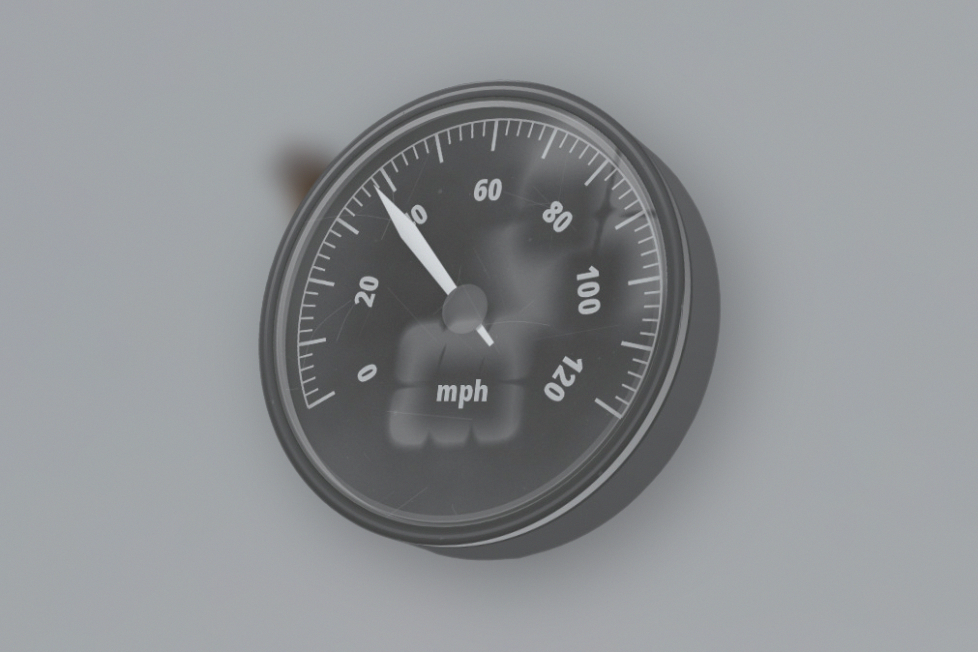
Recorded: 38 (mph)
